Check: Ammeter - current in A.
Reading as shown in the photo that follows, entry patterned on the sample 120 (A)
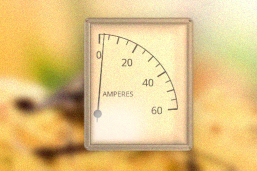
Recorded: 2.5 (A)
